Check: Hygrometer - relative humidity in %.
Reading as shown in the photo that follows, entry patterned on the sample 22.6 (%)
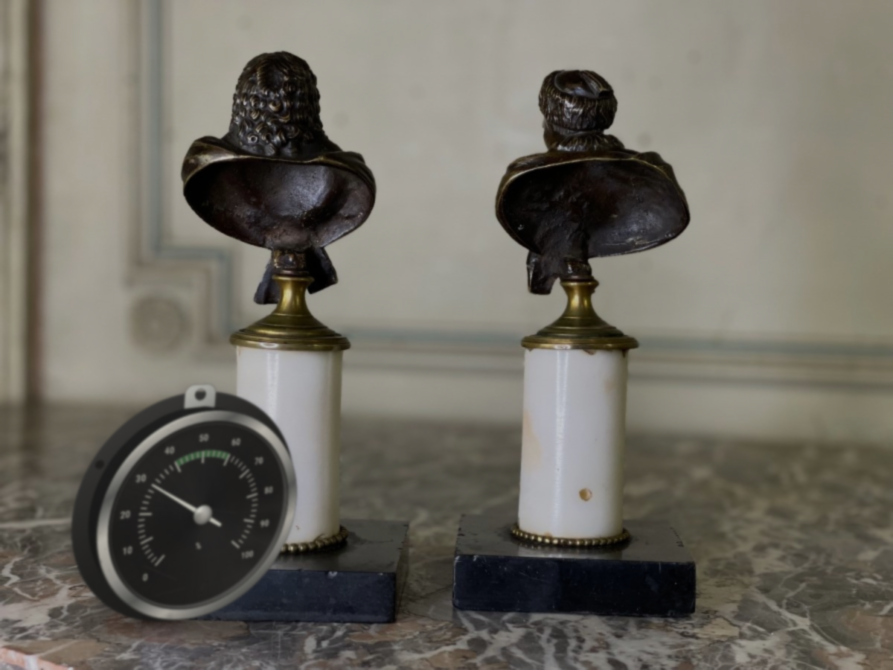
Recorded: 30 (%)
